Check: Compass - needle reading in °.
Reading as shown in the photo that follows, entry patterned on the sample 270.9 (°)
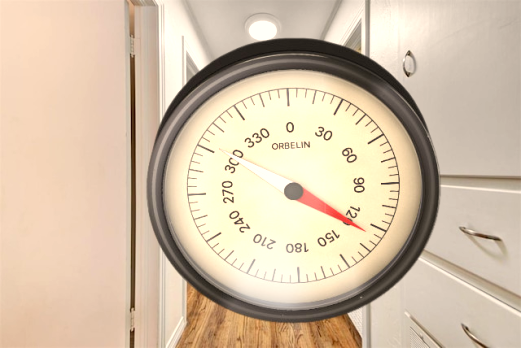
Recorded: 125 (°)
